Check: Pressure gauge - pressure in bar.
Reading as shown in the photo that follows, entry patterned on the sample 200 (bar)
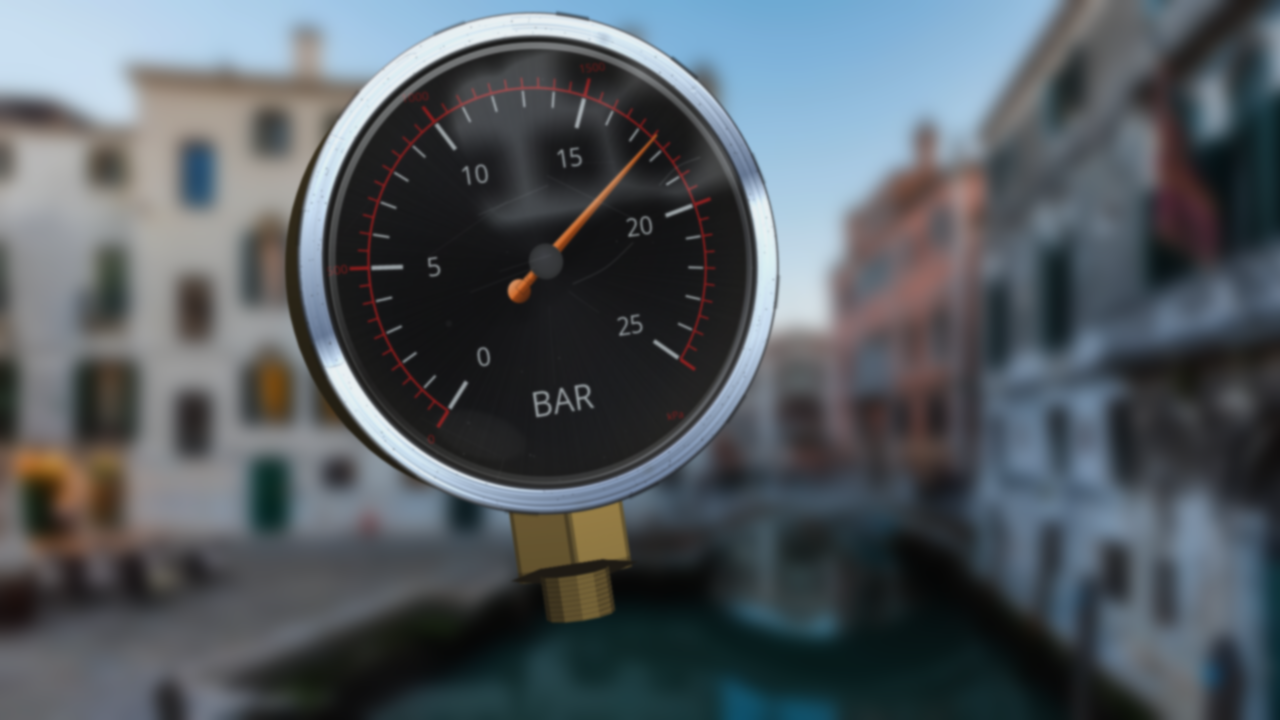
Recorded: 17.5 (bar)
